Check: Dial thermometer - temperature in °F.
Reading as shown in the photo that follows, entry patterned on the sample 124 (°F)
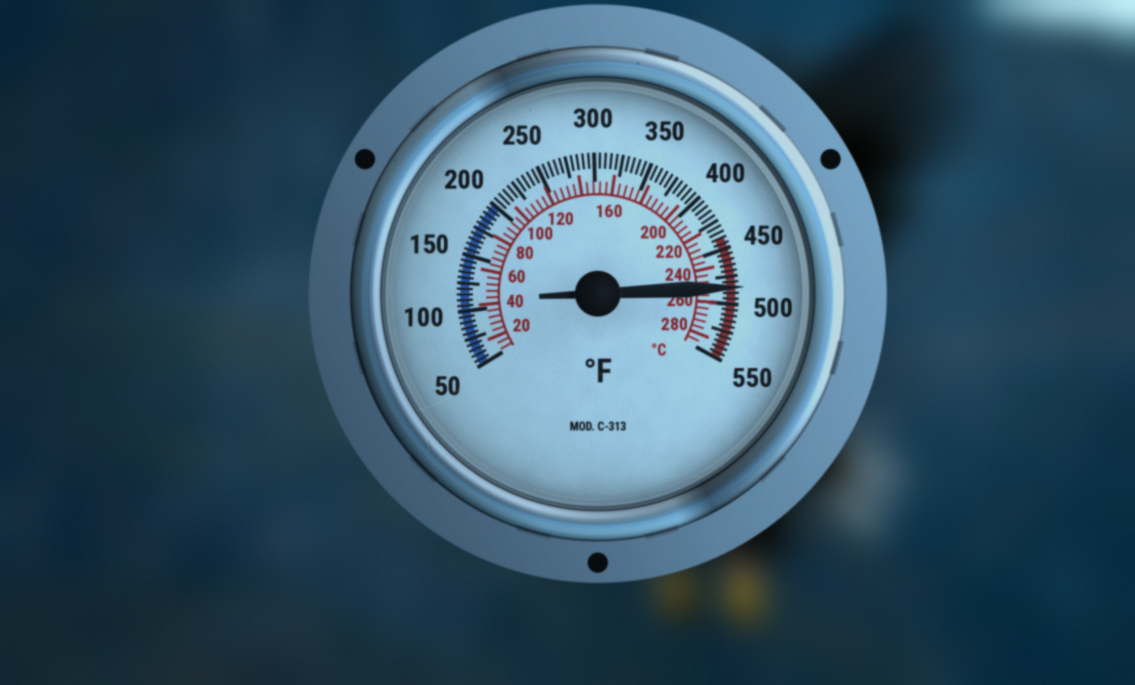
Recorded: 485 (°F)
